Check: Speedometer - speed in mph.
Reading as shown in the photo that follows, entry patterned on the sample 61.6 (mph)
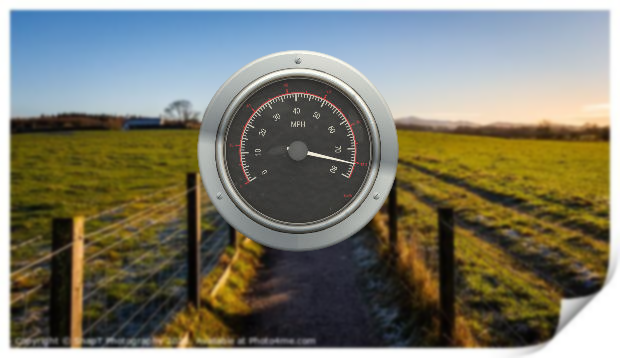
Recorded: 75 (mph)
